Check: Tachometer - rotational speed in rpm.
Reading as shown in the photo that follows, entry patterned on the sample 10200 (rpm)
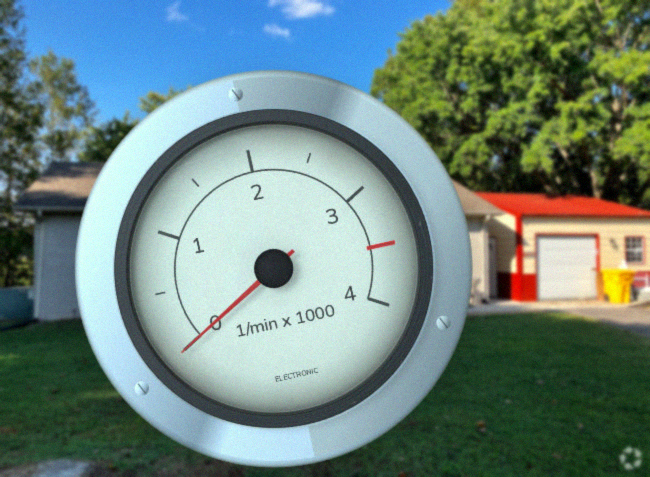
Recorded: 0 (rpm)
